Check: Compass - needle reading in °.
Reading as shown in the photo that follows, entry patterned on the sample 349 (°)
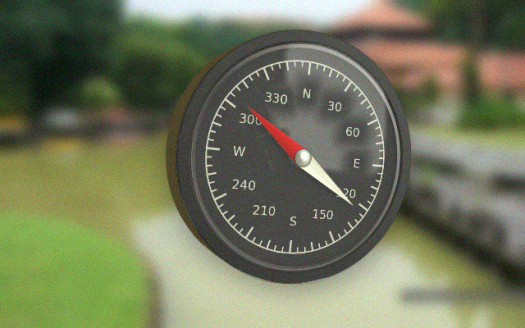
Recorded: 305 (°)
